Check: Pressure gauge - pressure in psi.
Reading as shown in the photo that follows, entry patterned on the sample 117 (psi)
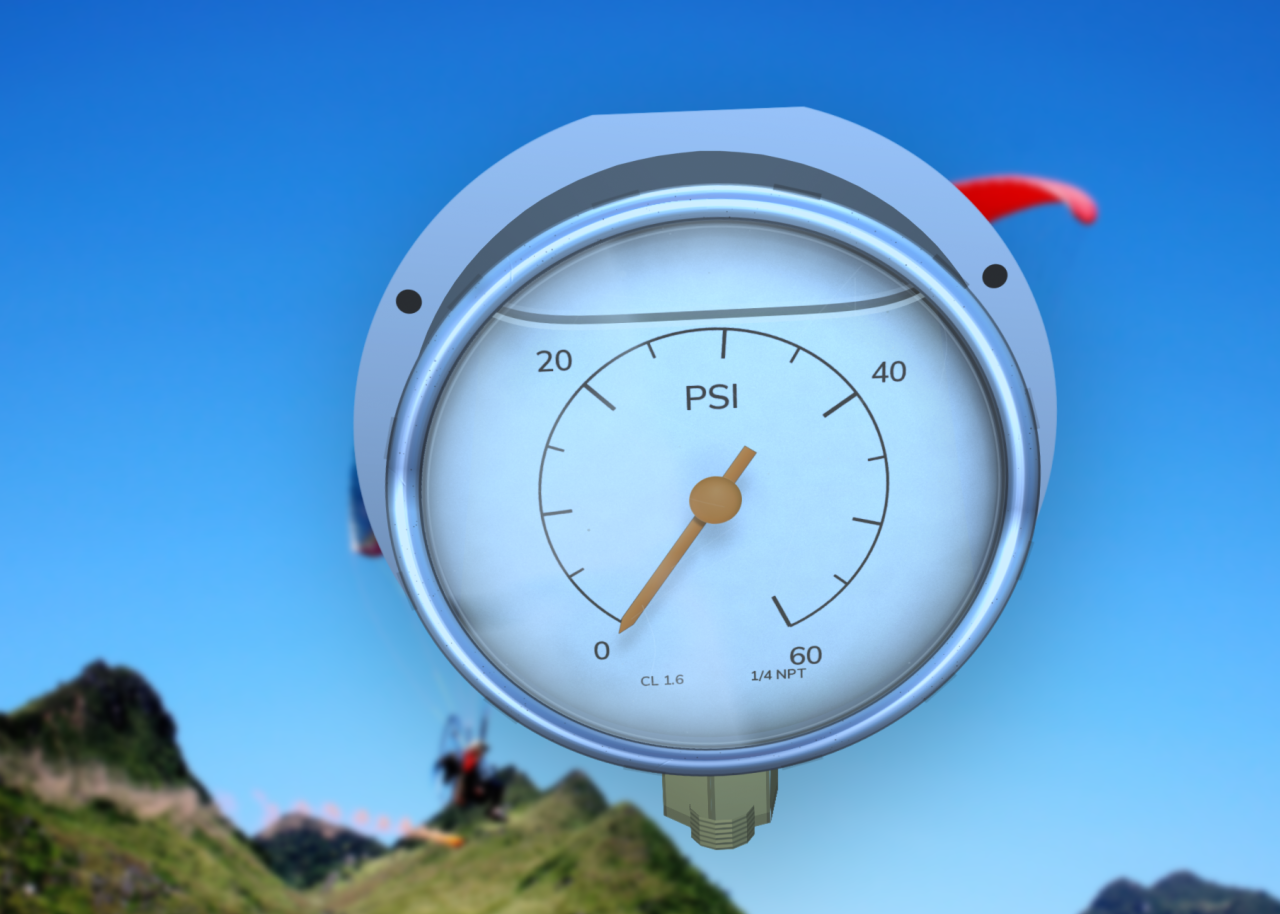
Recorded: 0 (psi)
